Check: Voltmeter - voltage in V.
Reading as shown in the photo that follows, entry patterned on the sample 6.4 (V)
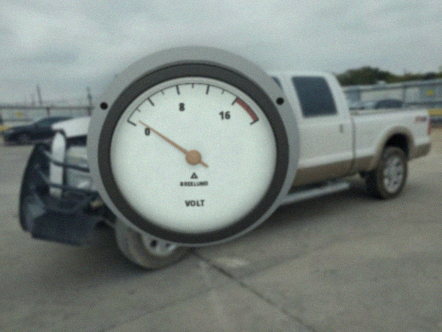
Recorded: 1 (V)
